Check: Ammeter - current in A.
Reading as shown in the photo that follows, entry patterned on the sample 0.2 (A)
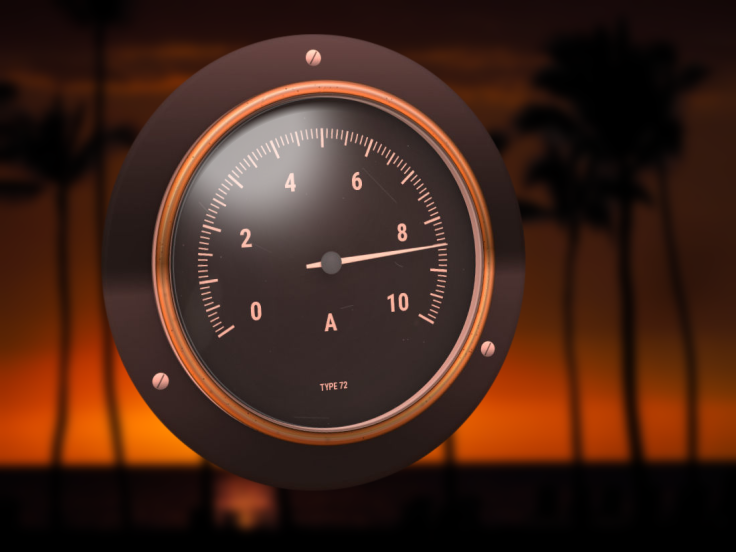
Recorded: 8.5 (A)
